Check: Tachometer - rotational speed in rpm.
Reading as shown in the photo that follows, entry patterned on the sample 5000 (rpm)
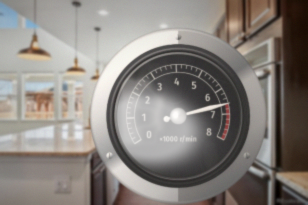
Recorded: 6600 (rpm)
